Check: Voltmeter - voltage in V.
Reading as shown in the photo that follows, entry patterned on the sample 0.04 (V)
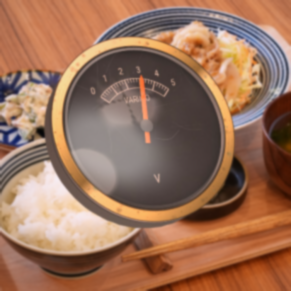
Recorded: 3 (V)
